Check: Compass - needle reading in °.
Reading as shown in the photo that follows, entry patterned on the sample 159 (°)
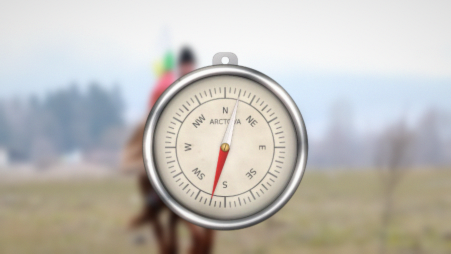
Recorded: 195 (°)
